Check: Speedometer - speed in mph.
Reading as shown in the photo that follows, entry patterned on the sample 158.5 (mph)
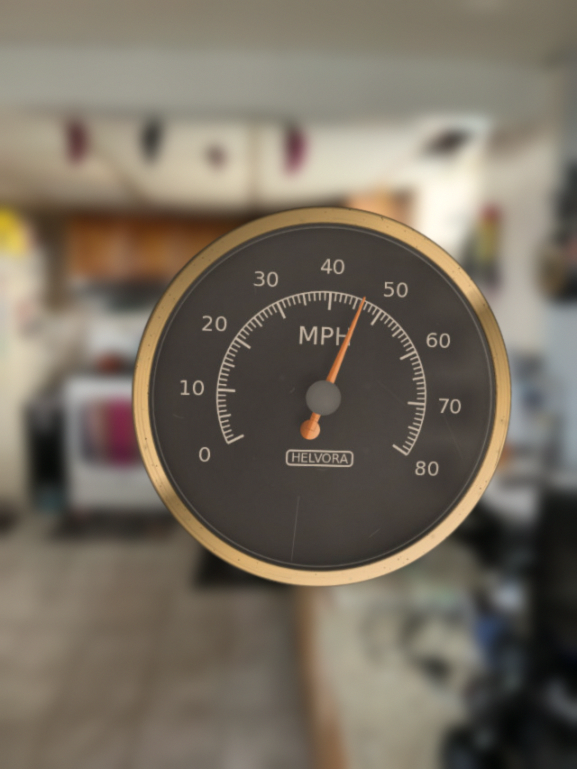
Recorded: 46 (mph)
